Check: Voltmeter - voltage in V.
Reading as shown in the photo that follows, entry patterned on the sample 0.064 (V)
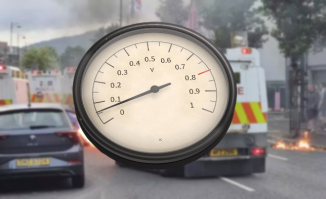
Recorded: 0.05 (V)
